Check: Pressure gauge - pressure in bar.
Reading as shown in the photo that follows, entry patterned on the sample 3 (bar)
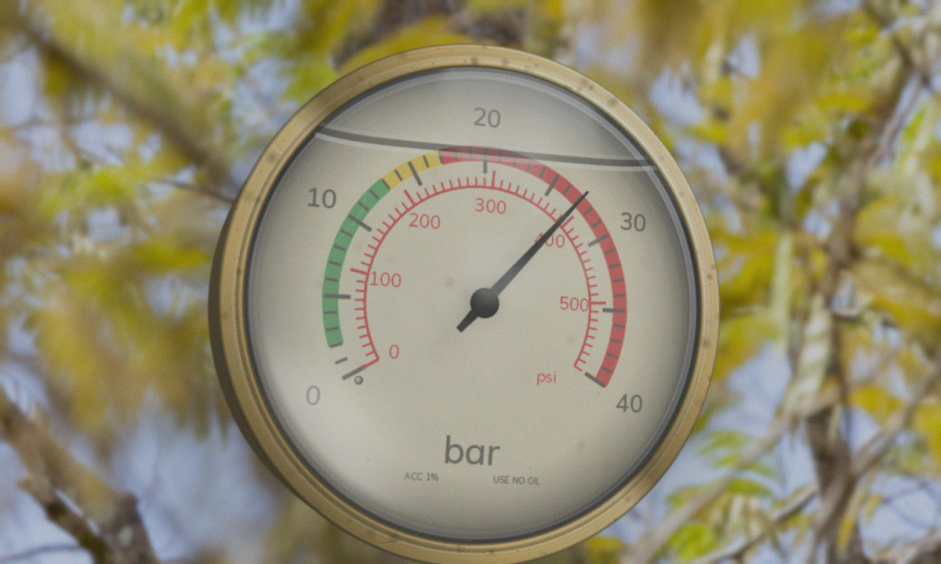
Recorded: 27 (bar)
